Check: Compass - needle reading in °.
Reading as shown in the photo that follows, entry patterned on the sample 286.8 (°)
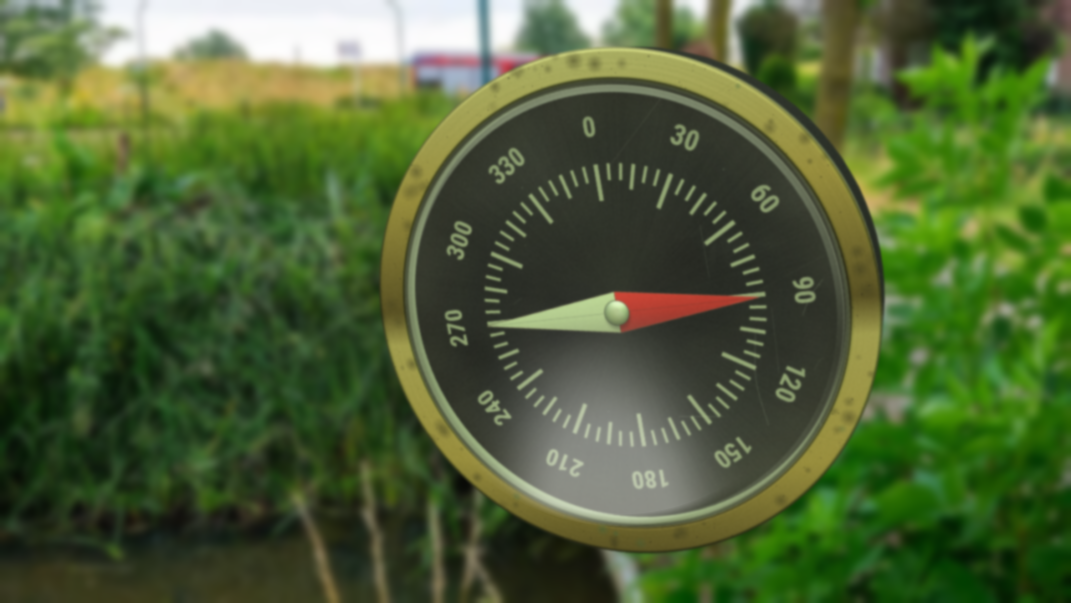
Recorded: 90 (°)
